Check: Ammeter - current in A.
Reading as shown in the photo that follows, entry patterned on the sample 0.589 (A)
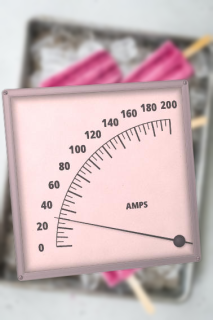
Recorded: 30 (A)
